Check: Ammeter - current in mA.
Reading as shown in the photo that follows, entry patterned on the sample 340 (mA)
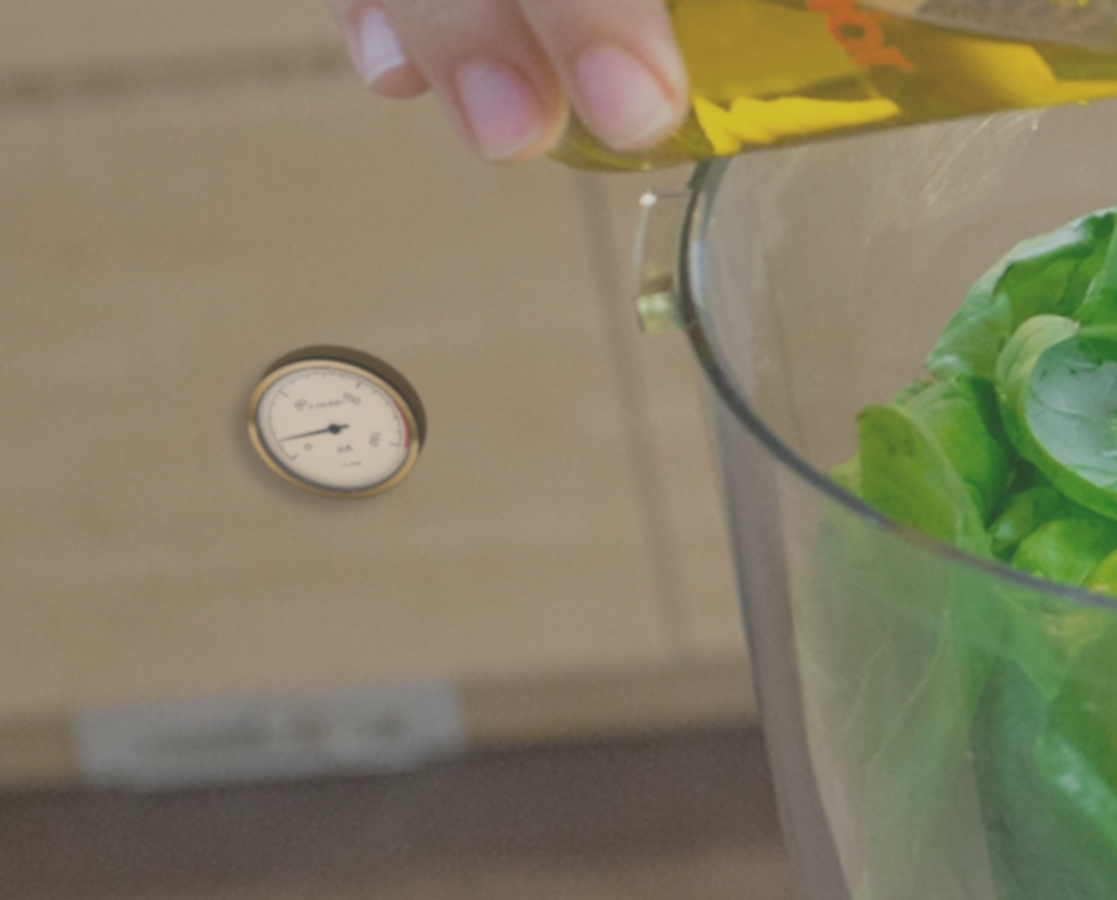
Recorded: 15 (mA)
